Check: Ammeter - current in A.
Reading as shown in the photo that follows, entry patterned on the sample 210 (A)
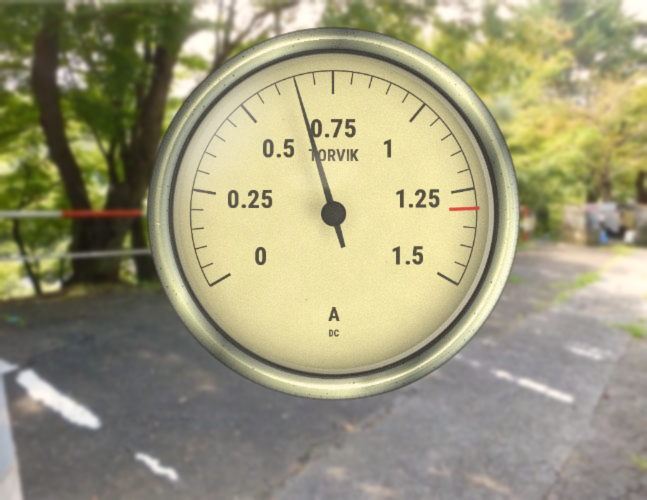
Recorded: 0.65 (A)
